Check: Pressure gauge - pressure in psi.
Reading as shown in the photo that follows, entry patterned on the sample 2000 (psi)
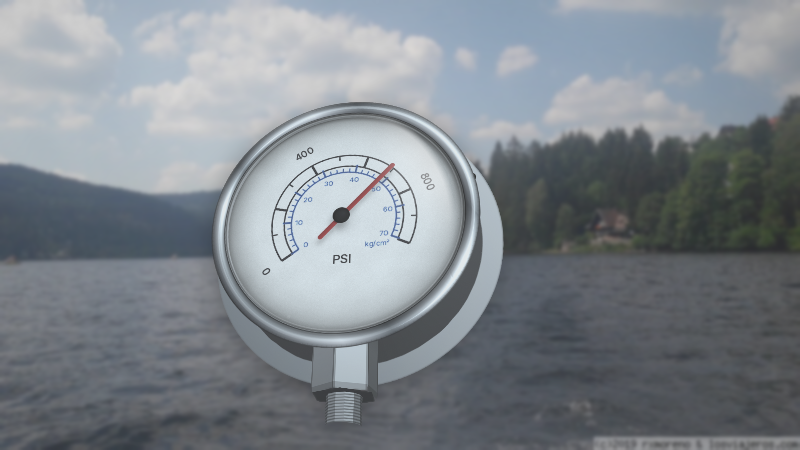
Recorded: 700 (psi)
